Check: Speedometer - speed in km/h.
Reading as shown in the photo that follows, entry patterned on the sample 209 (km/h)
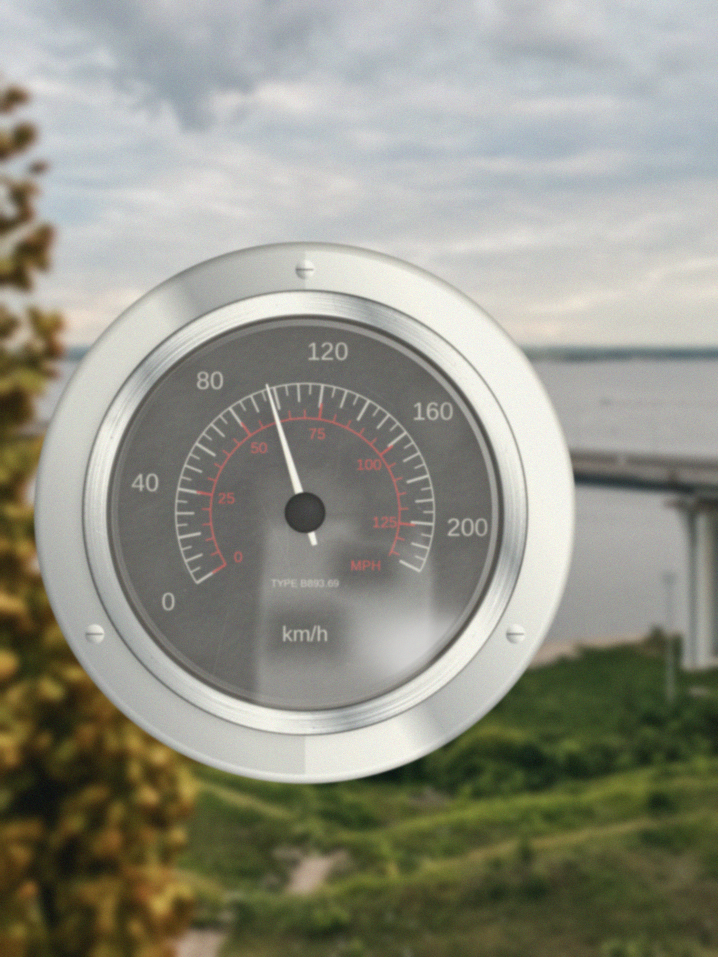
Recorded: 97.5 (km/h)
